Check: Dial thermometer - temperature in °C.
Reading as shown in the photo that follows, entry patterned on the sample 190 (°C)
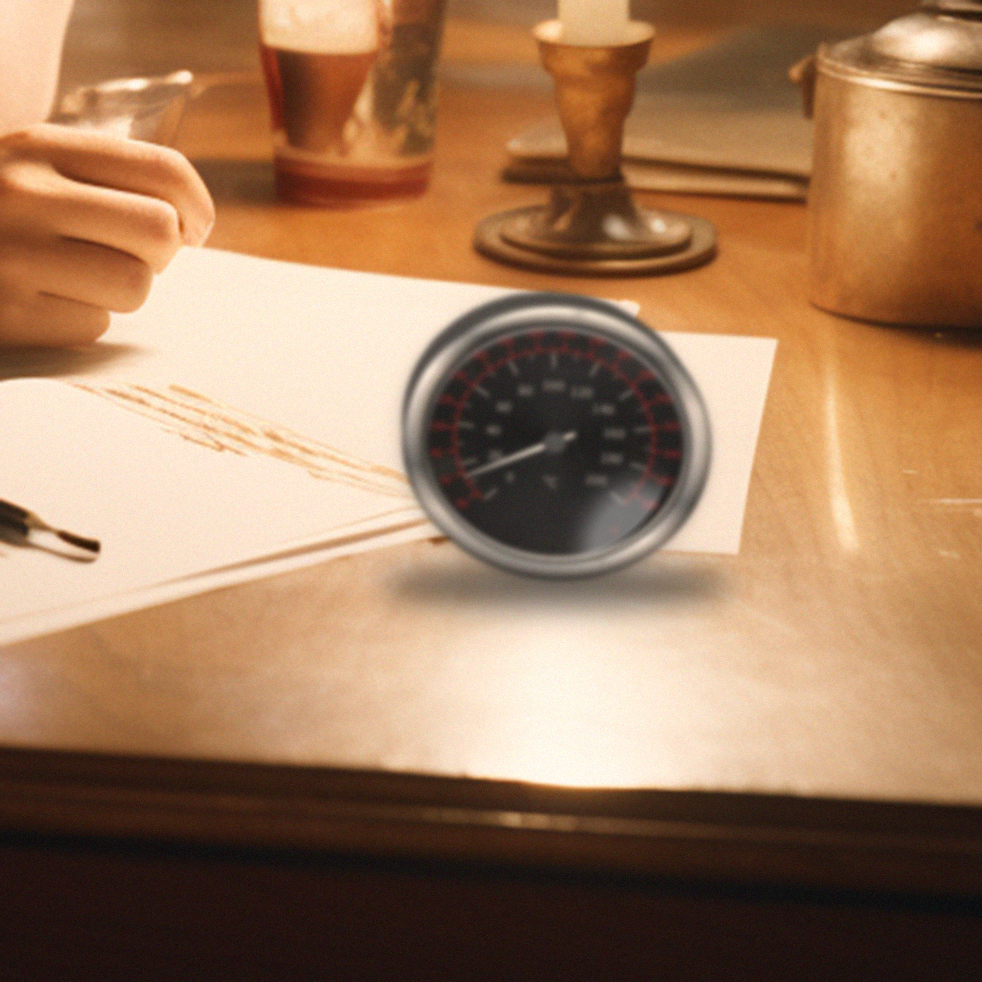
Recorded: 15 (°C)
